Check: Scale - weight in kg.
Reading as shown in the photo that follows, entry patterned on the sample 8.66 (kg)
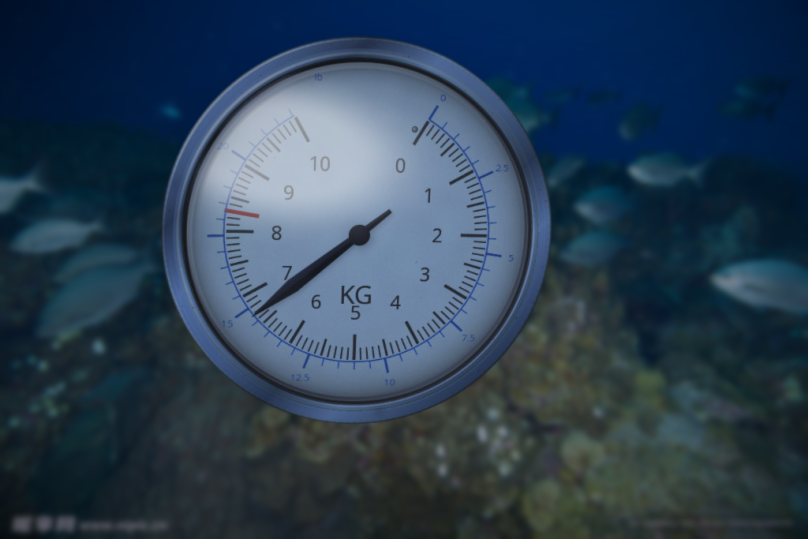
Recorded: 6.7 (kg)
